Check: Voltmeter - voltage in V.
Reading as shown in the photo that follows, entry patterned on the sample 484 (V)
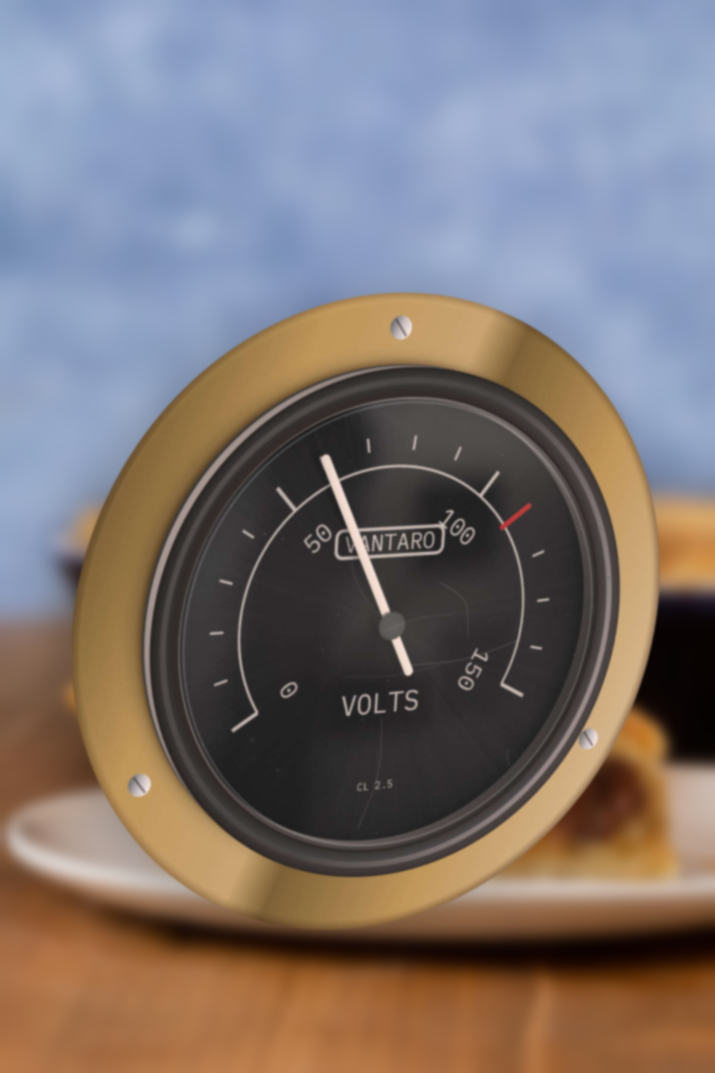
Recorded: 60 (V)
